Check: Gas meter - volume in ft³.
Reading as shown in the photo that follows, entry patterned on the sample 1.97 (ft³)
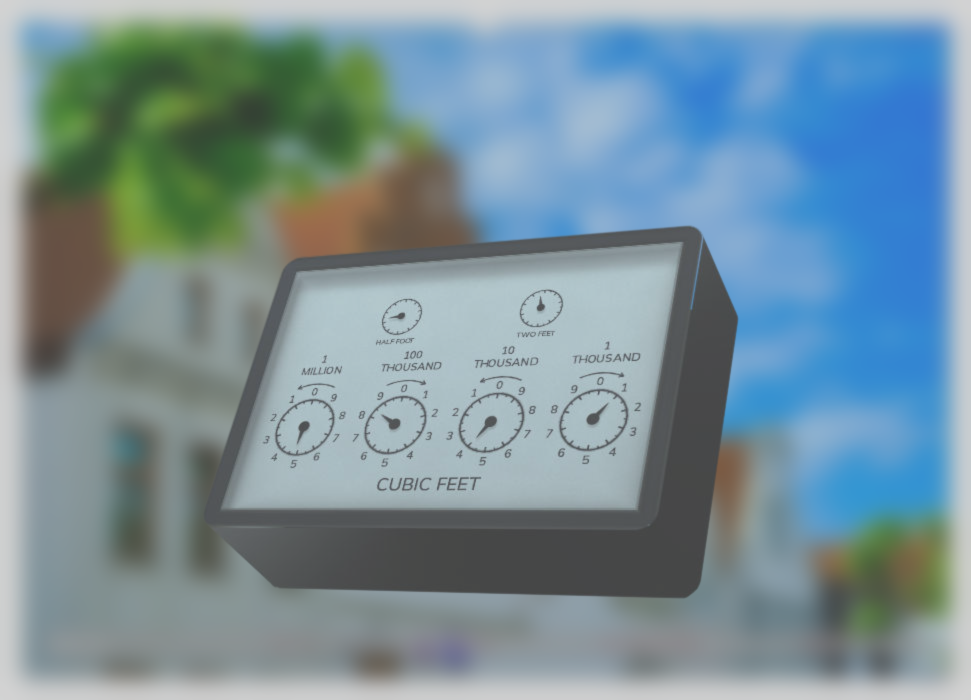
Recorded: 484100 (ft³)
